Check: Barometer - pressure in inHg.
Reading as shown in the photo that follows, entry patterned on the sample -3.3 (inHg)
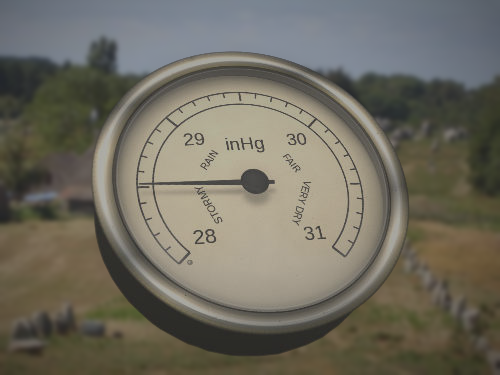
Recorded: 28.5 (inHg)
